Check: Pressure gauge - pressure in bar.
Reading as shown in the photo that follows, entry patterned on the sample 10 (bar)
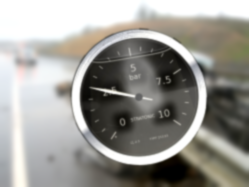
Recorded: 2.5 (bar)
